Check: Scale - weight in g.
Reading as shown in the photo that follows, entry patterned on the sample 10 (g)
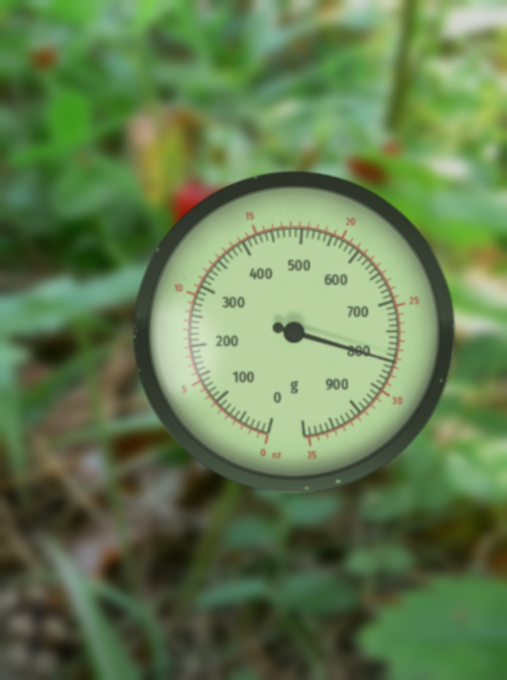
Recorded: 800 (g)
